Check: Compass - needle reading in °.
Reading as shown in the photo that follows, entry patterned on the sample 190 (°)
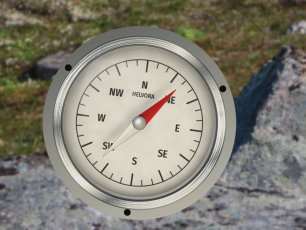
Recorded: 40 (°)
